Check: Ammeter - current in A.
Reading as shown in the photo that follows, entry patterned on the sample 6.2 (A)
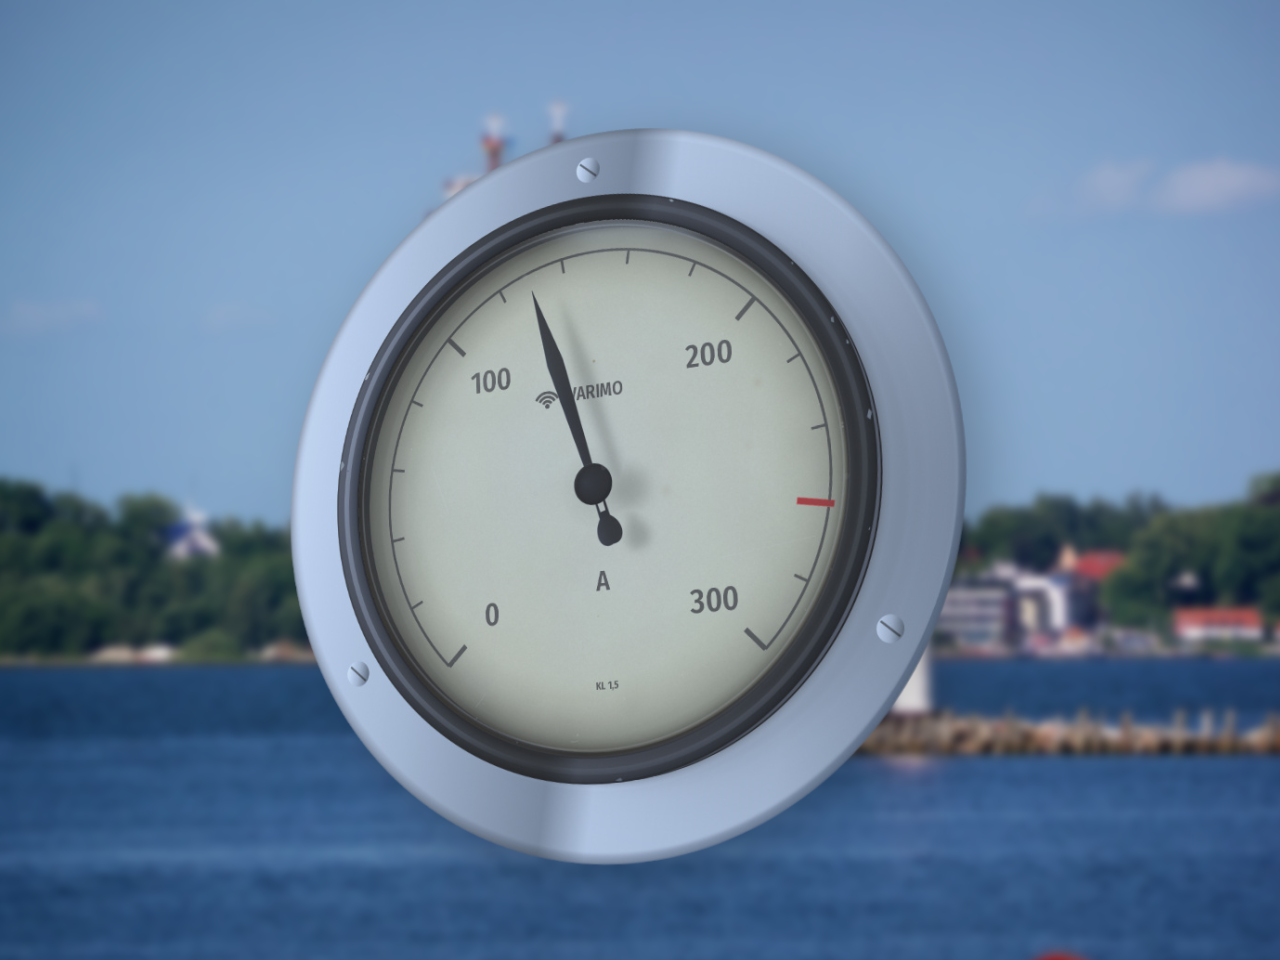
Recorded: 130 (A)
